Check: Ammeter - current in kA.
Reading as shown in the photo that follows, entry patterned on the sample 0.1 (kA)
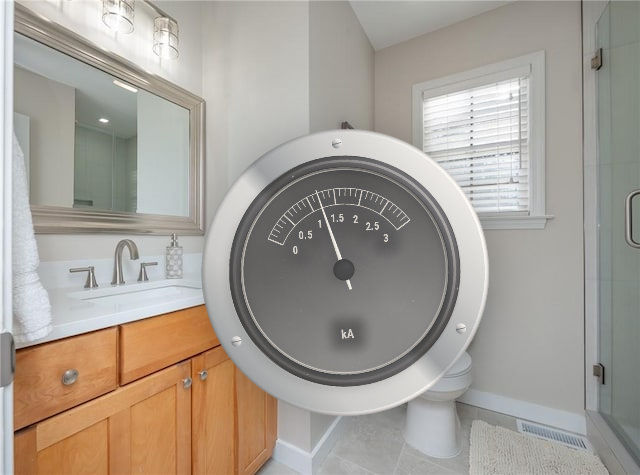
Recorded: 1.2 (kA)
